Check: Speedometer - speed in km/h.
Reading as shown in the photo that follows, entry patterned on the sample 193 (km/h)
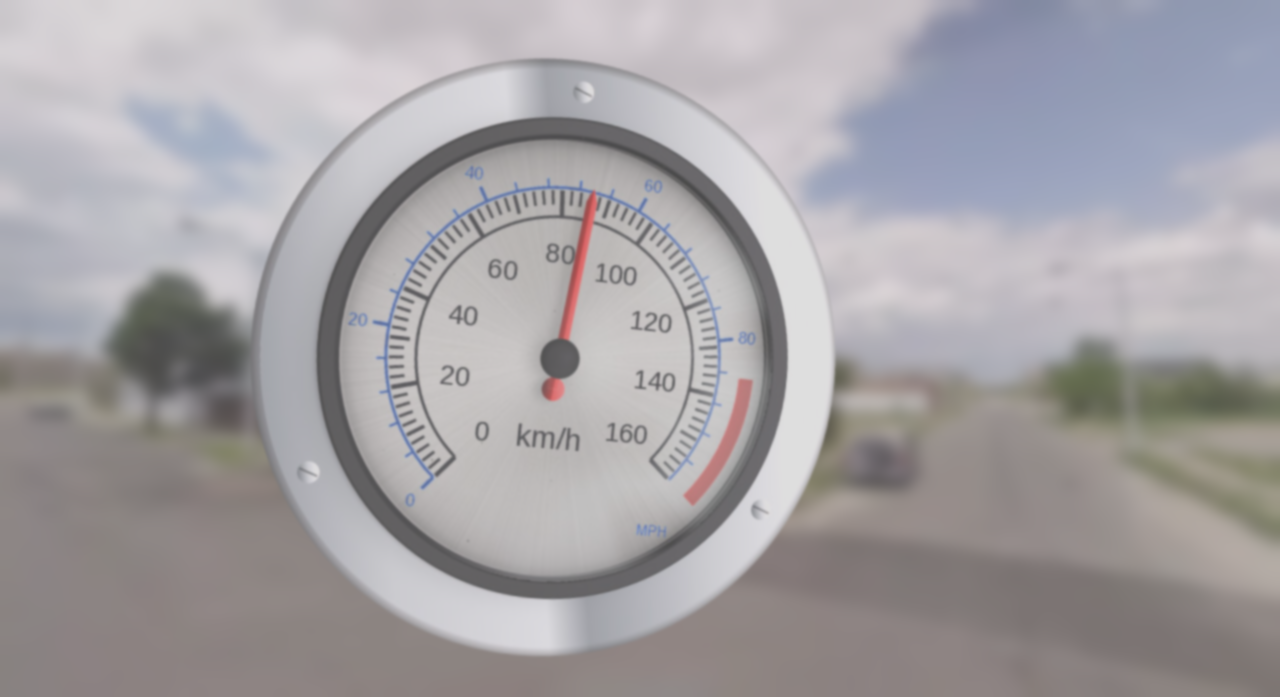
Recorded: 86 (km/h)
